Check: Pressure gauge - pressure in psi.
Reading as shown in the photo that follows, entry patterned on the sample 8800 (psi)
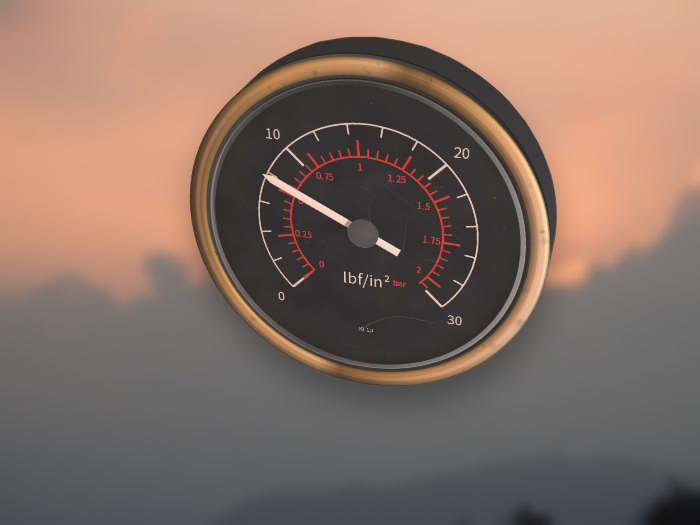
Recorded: 8 (psi)
